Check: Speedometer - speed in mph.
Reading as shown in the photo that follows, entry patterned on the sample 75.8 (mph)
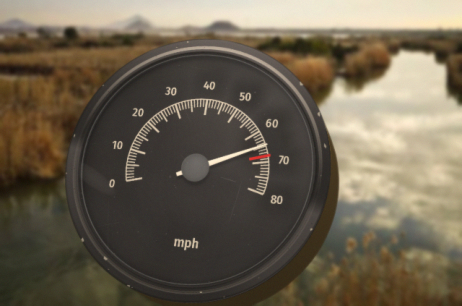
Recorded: 65 (mph)
